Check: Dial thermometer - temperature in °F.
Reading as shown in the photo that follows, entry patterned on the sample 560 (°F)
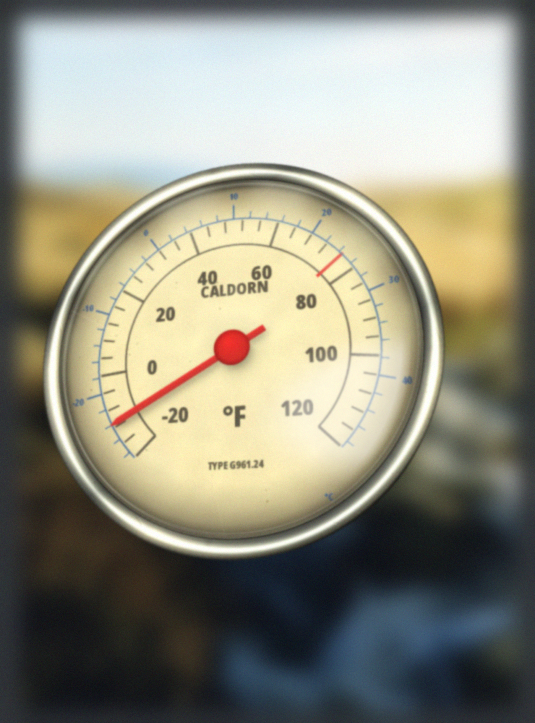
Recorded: -12 (°F)
